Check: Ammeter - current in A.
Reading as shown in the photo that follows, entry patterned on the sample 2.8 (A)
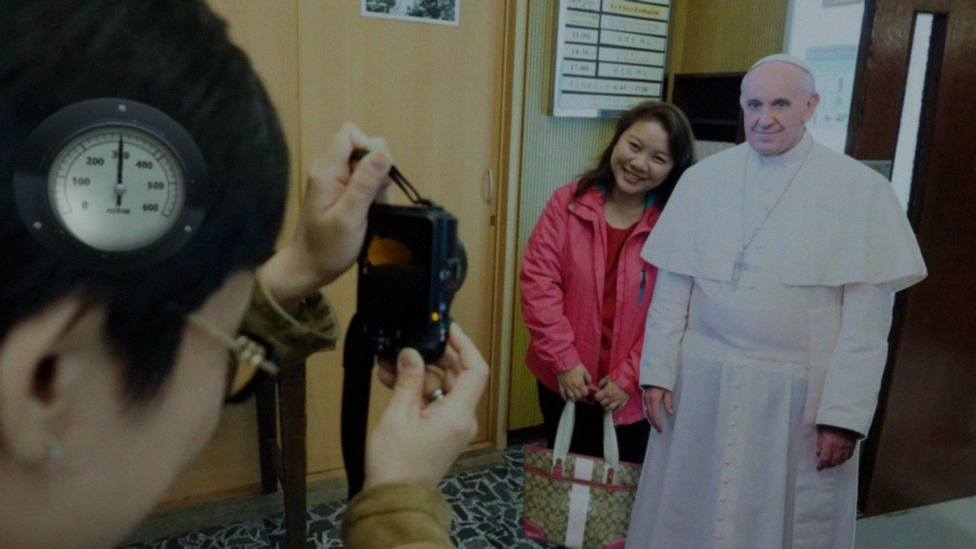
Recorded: 300 (A)
